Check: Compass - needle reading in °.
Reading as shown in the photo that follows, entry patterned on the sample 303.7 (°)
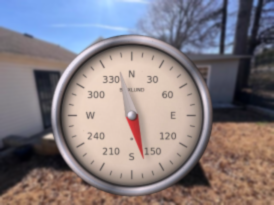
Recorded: 165 (°)
